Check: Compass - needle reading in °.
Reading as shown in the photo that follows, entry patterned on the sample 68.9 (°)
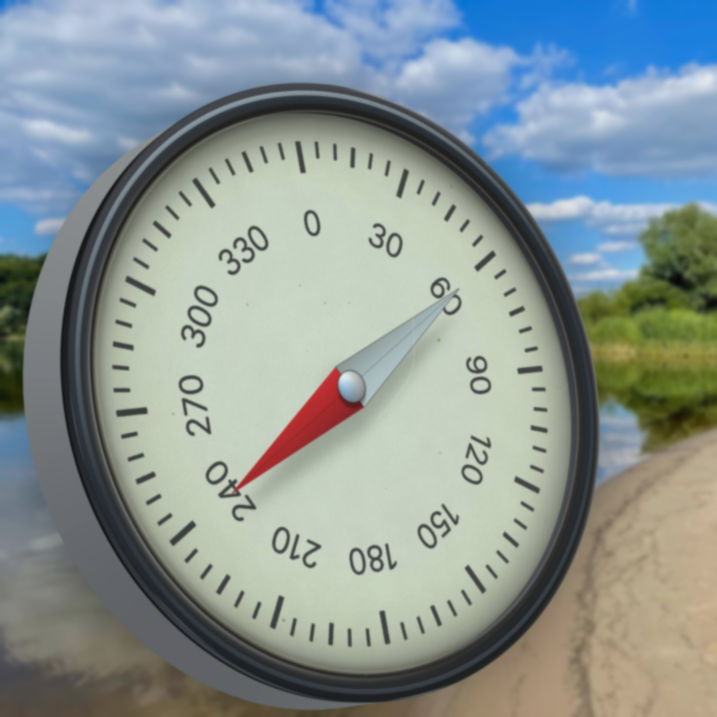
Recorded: 240 (°)
